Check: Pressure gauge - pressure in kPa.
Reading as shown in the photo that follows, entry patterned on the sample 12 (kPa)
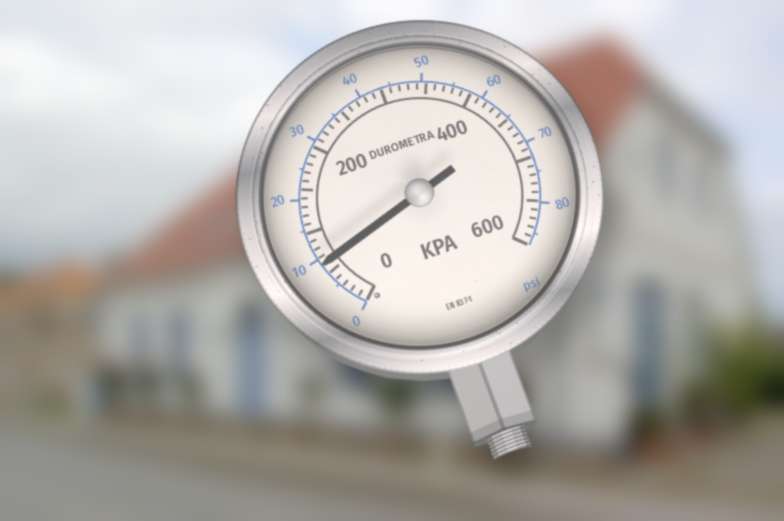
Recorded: 60 (kPa)
